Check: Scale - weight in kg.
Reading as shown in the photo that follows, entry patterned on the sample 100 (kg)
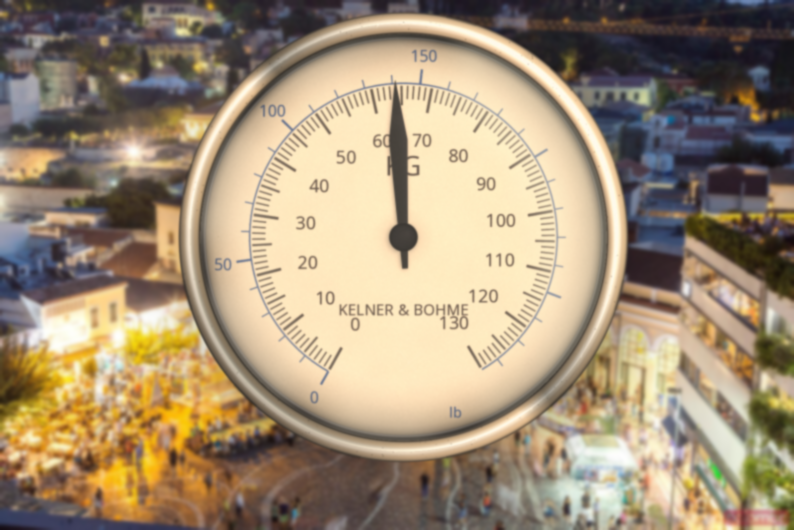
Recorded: 64 (kg)
